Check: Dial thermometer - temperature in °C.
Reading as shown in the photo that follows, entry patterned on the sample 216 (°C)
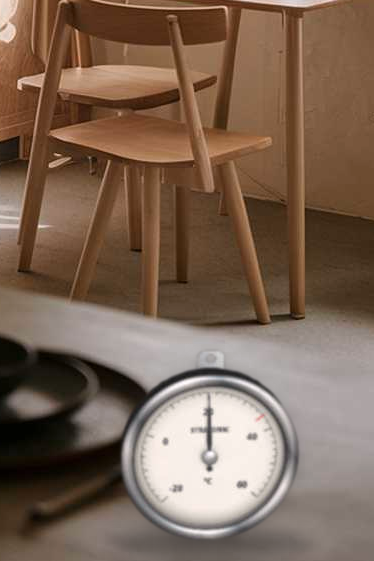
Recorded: 20 (°C)
